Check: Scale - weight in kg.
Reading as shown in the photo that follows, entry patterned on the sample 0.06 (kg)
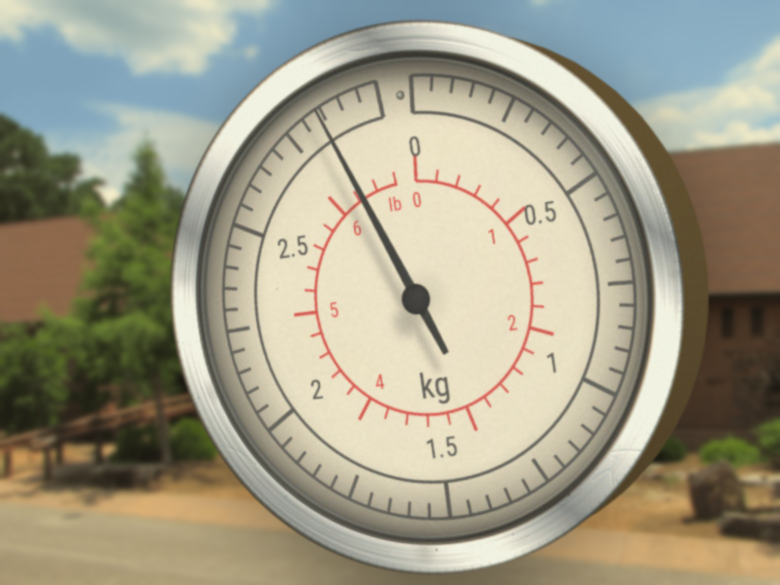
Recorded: 2.85 (kg)
